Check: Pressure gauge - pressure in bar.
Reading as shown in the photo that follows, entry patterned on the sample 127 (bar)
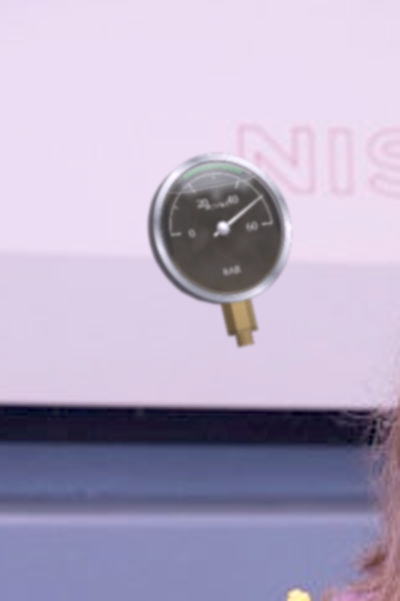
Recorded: 50 (bar)
